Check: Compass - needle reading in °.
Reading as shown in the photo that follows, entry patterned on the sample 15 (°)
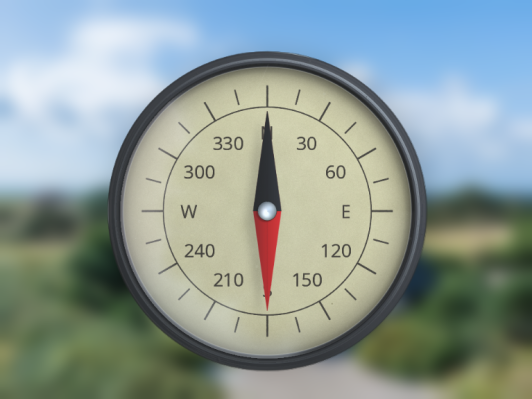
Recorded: 180 (°)
